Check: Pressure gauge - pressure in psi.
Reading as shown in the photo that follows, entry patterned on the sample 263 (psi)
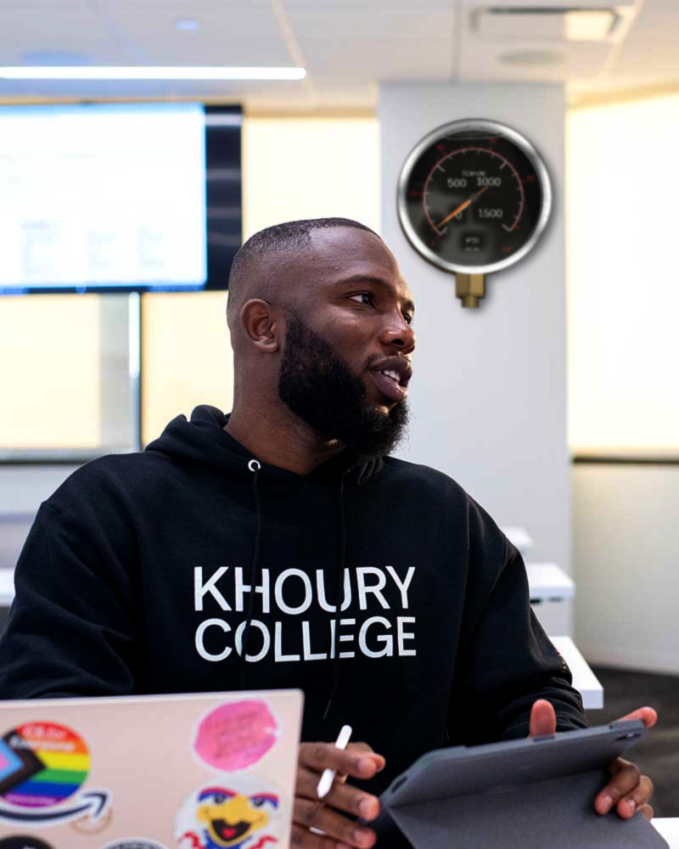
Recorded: 50 (psi)
